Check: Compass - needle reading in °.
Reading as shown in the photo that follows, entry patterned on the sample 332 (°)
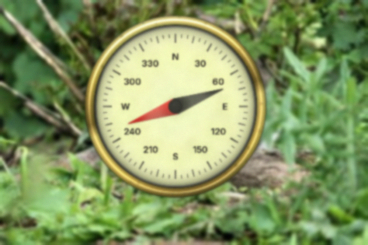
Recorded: 250 (°)
